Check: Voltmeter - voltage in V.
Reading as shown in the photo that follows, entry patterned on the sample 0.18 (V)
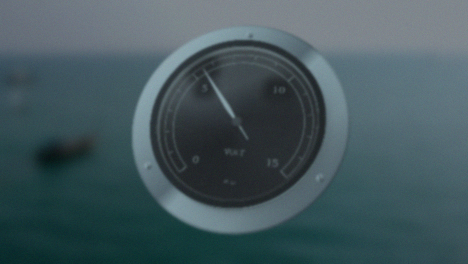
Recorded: 5.5 (V)
